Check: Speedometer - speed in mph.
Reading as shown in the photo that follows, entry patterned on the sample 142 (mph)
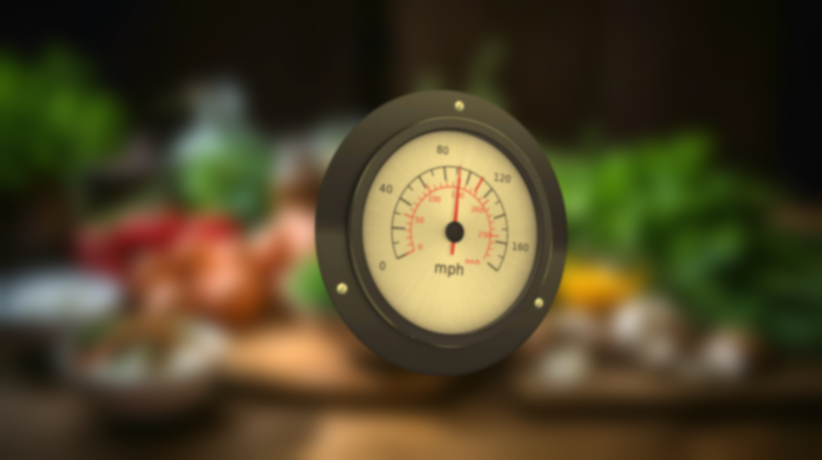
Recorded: 90 (mph)
